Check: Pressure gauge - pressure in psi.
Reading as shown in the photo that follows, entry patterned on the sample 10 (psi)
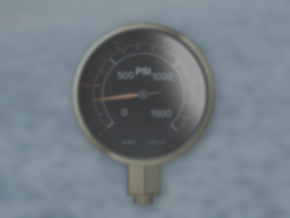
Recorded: 200 (psi)
